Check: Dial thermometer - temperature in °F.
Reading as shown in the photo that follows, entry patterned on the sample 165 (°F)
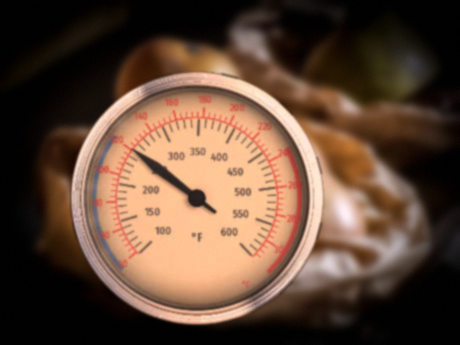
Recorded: 250 (°F)
